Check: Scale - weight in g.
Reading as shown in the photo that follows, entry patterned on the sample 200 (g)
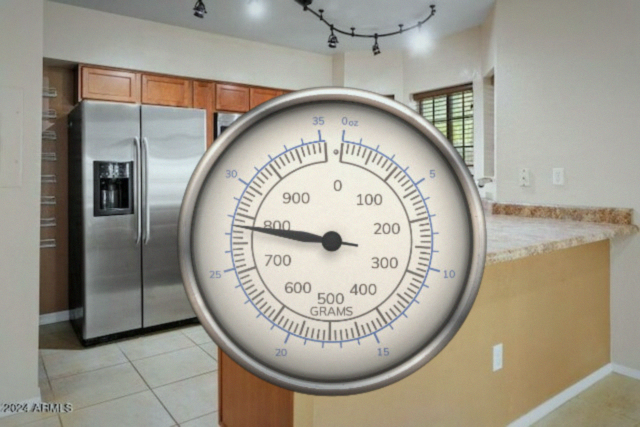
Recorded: 780 (g)
